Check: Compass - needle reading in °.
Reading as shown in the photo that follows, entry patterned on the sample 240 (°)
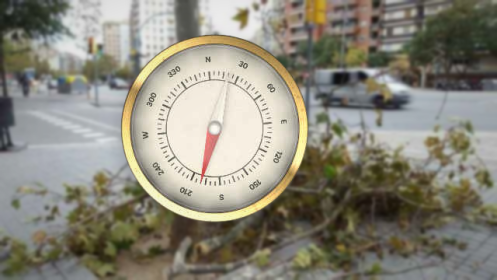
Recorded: 200 (°)
